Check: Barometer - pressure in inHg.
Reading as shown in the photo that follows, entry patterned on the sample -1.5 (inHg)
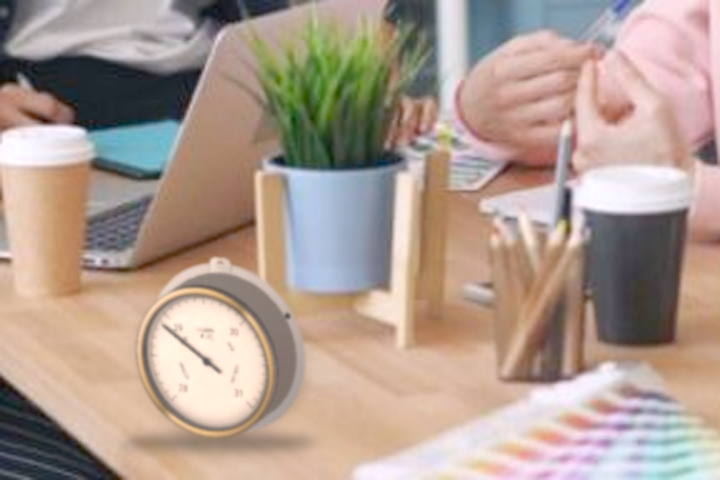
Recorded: 28.9 (inHg)
